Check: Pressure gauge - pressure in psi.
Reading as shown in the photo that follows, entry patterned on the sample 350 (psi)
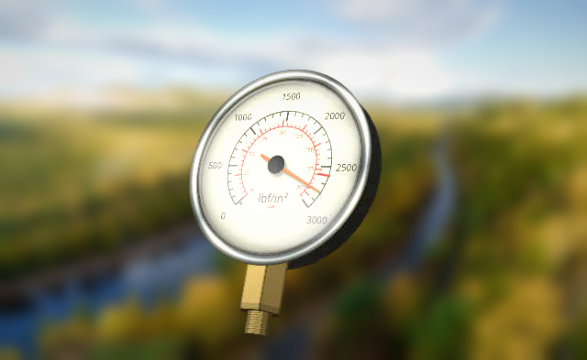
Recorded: 2800 (psi)
